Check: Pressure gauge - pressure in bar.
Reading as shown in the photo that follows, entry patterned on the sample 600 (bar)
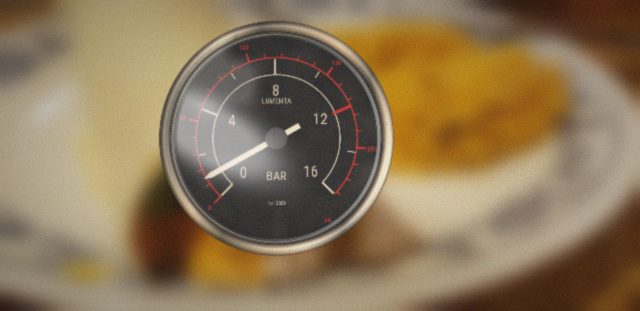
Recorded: 1 (bar)
